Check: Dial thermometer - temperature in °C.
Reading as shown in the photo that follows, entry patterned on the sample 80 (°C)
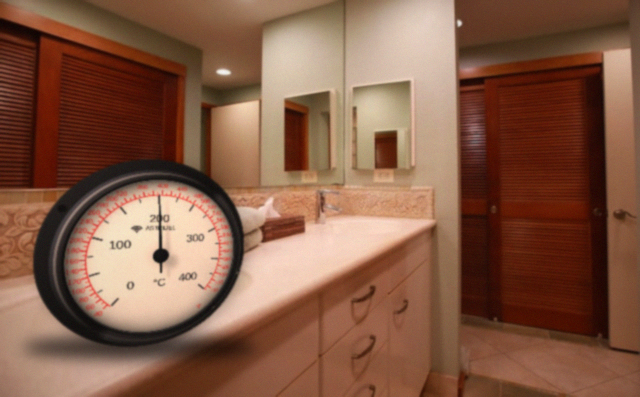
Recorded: 200 (°C)
